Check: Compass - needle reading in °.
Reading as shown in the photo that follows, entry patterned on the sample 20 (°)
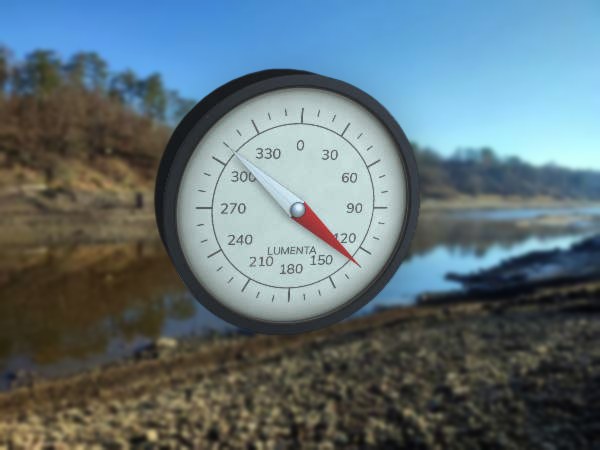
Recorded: 130 (°)
